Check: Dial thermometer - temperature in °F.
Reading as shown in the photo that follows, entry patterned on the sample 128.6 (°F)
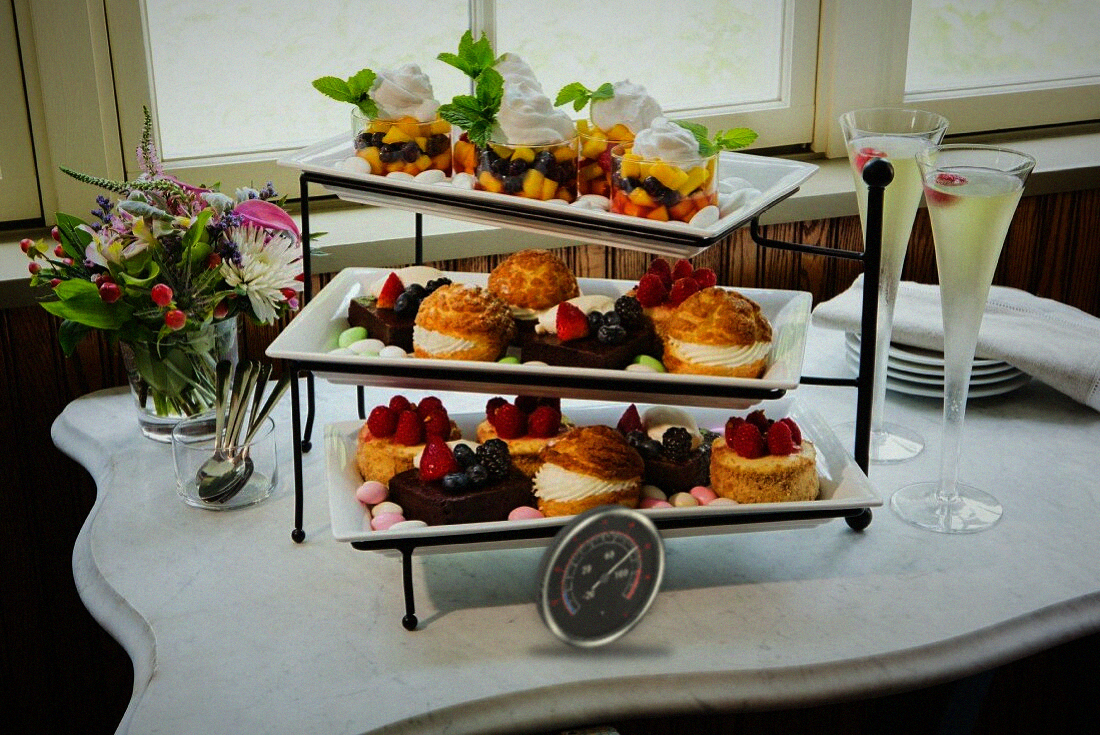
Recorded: 80 (°F)
